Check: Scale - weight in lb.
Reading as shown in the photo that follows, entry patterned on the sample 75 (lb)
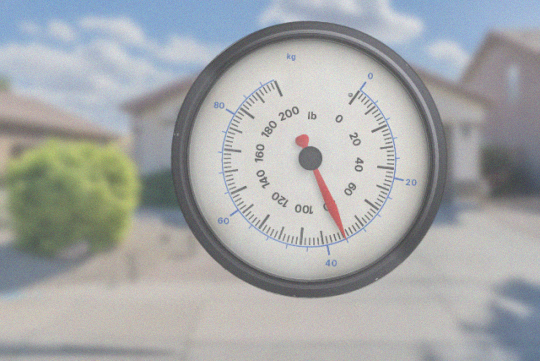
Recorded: 80 (lb)
